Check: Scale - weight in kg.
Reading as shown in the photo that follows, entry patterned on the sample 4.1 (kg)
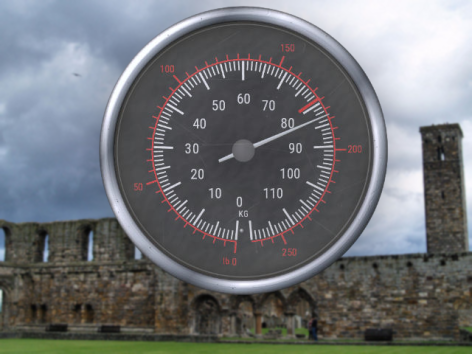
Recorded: 83 (kg)
